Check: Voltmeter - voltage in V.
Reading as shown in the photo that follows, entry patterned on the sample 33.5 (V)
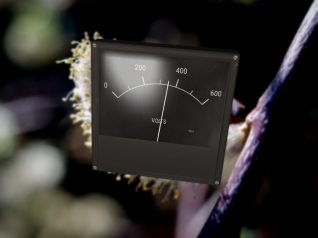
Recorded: 350 (V)
